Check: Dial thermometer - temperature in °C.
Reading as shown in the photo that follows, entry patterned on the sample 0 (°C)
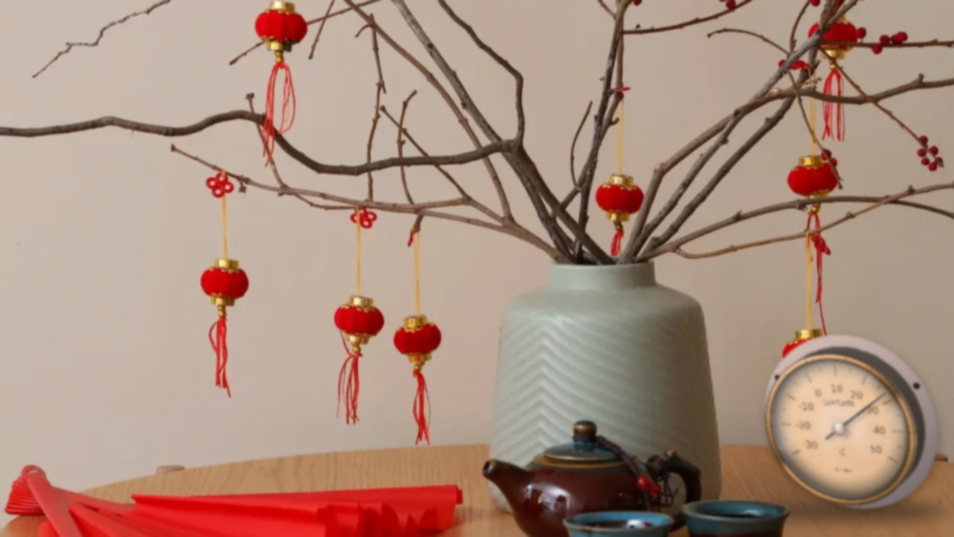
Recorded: 27.5 (°C)
